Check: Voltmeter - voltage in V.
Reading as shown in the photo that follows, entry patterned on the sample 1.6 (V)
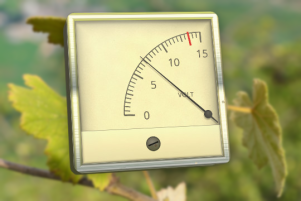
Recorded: 7 (V)
